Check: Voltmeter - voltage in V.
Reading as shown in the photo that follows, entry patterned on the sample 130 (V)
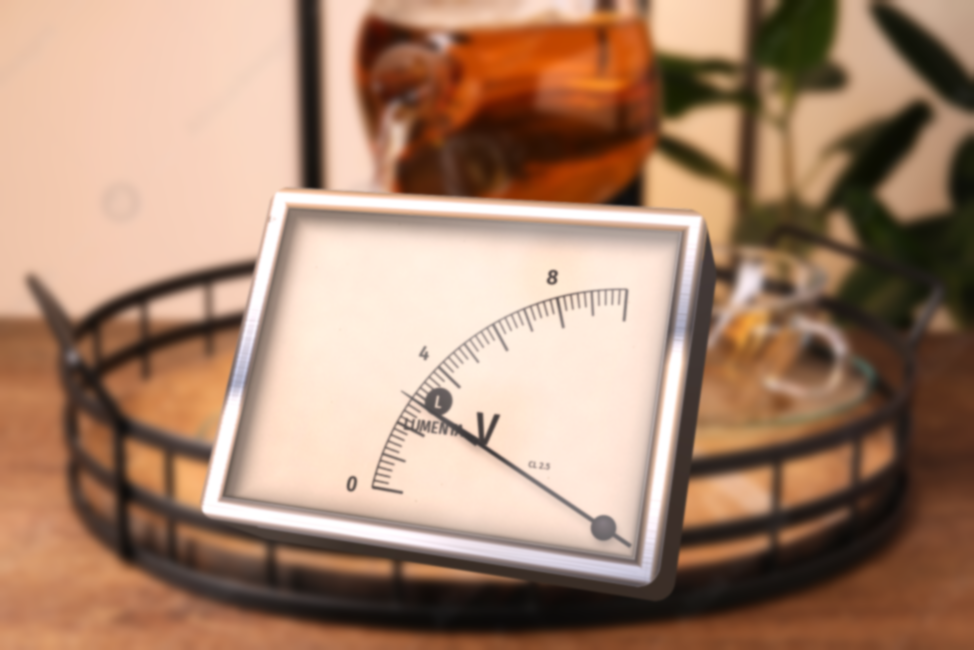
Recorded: 2.8 (V)
